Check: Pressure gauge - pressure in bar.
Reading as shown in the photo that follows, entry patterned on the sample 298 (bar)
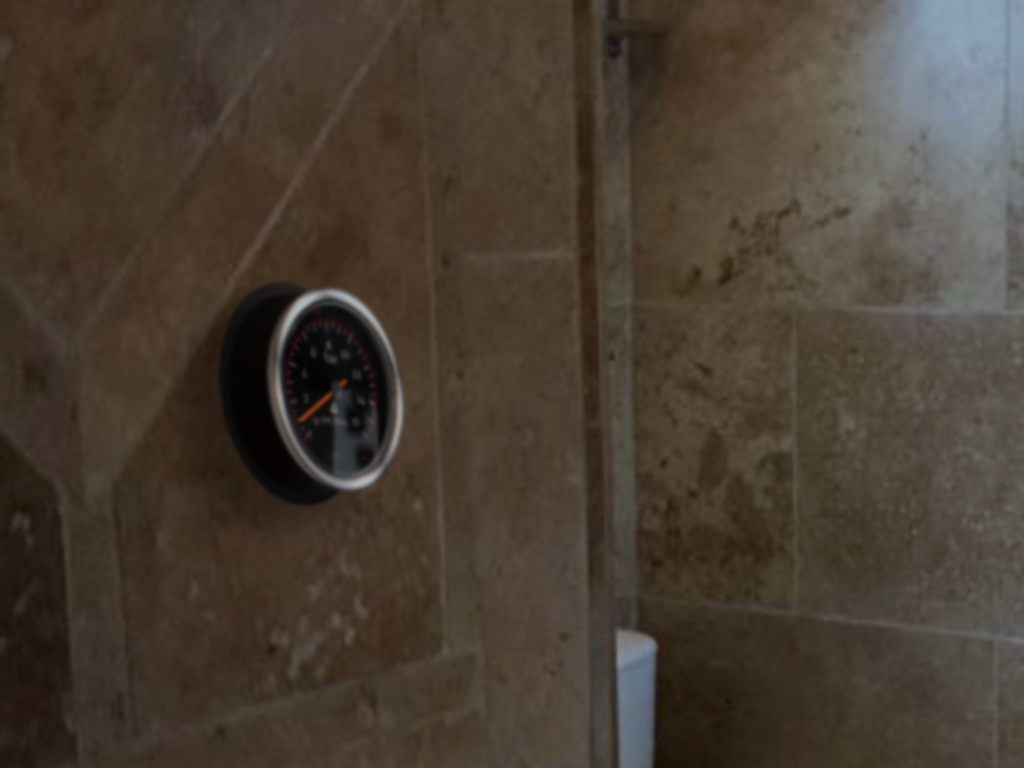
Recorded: 1 (bar)
